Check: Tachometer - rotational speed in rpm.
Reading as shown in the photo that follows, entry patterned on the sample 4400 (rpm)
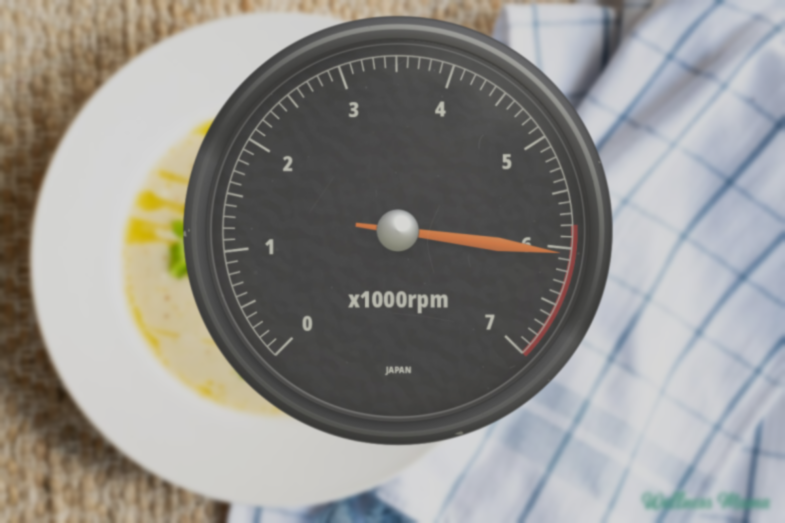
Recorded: 6050 (rpm)
